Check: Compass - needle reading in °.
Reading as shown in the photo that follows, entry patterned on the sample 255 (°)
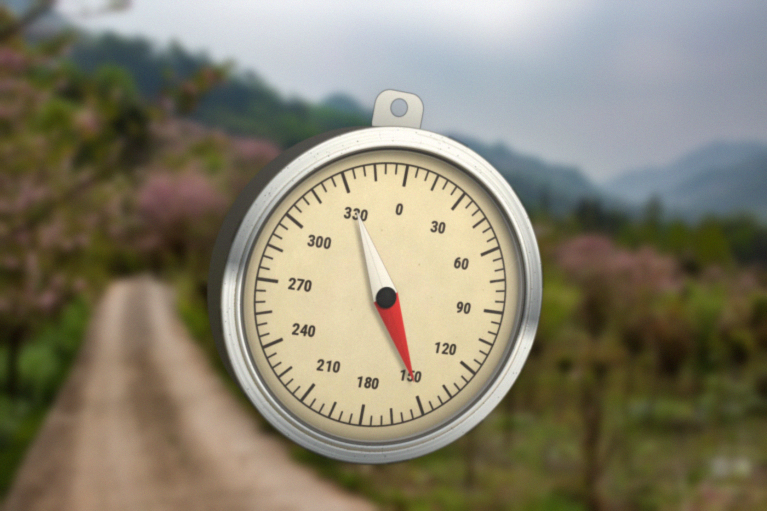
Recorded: 150 (°)
